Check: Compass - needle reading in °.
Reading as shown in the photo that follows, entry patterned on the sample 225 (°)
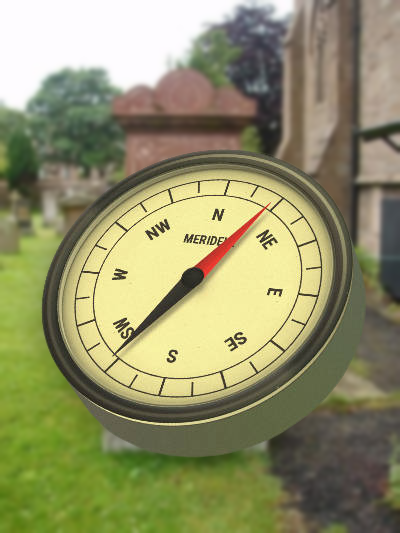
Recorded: 30 (°)
